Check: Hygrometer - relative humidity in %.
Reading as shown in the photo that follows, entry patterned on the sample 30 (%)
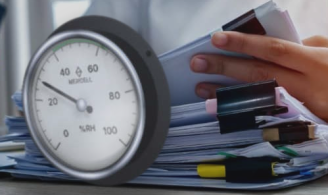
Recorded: 28 (%)
